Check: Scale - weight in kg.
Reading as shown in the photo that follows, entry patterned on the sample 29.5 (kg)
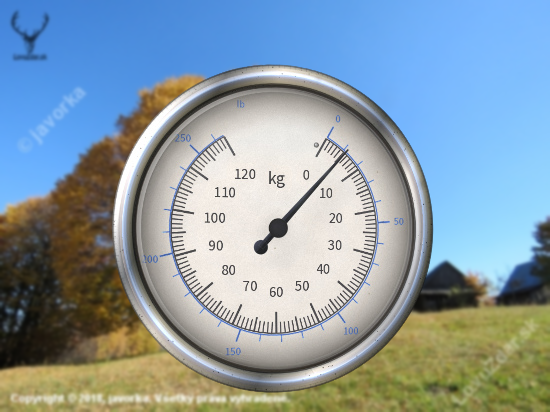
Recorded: 5 (kg)
